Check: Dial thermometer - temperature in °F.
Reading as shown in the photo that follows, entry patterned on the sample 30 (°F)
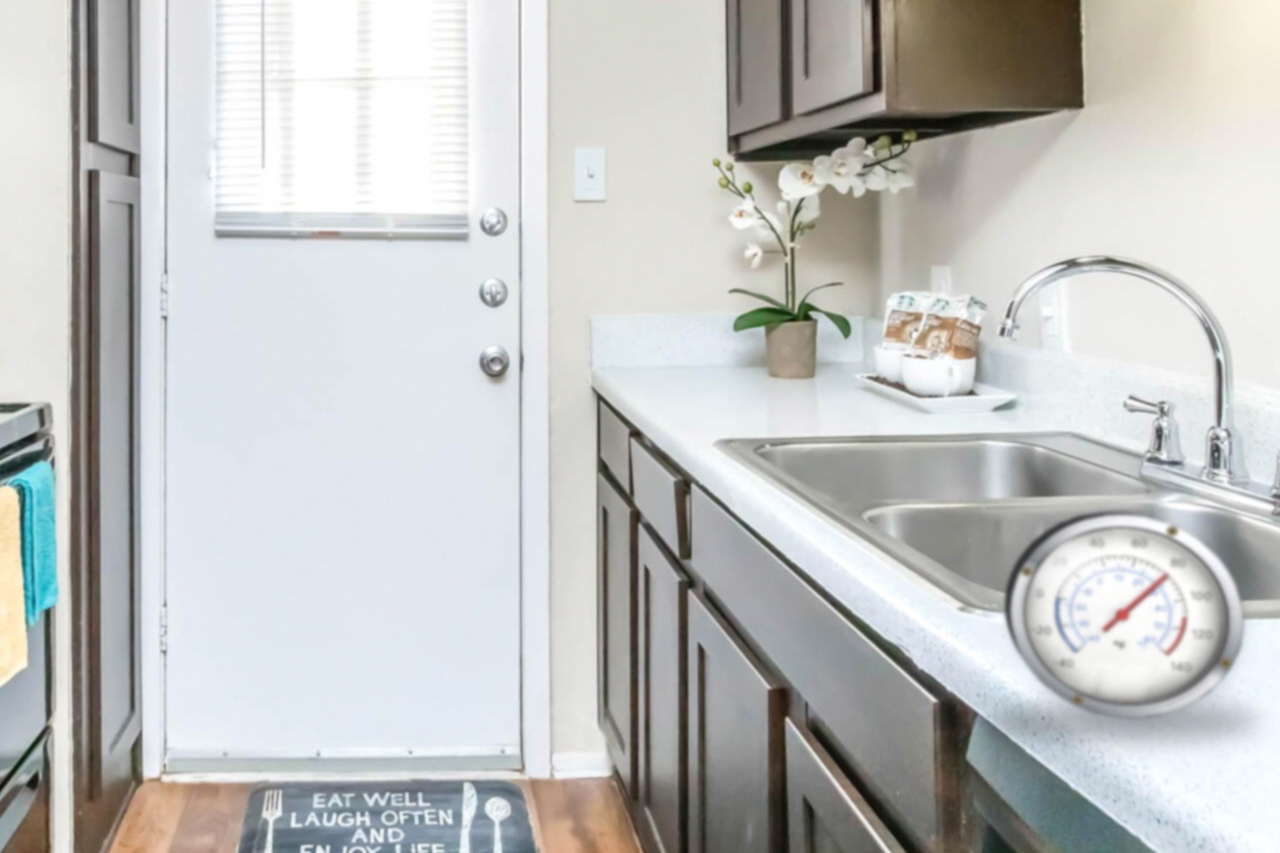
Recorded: 80 (°F)
